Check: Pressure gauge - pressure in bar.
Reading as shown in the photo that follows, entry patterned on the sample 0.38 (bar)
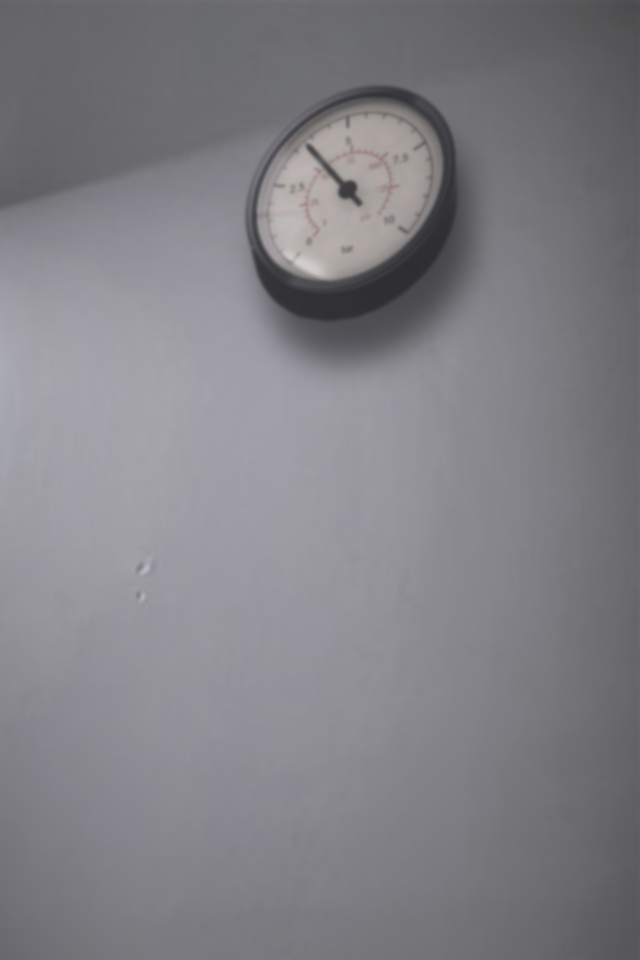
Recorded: 3.75 (bar)
